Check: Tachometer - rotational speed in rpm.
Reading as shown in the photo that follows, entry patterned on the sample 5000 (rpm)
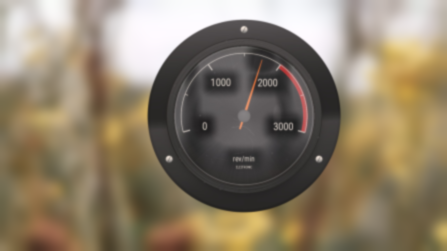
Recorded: 1750 (rpm)
